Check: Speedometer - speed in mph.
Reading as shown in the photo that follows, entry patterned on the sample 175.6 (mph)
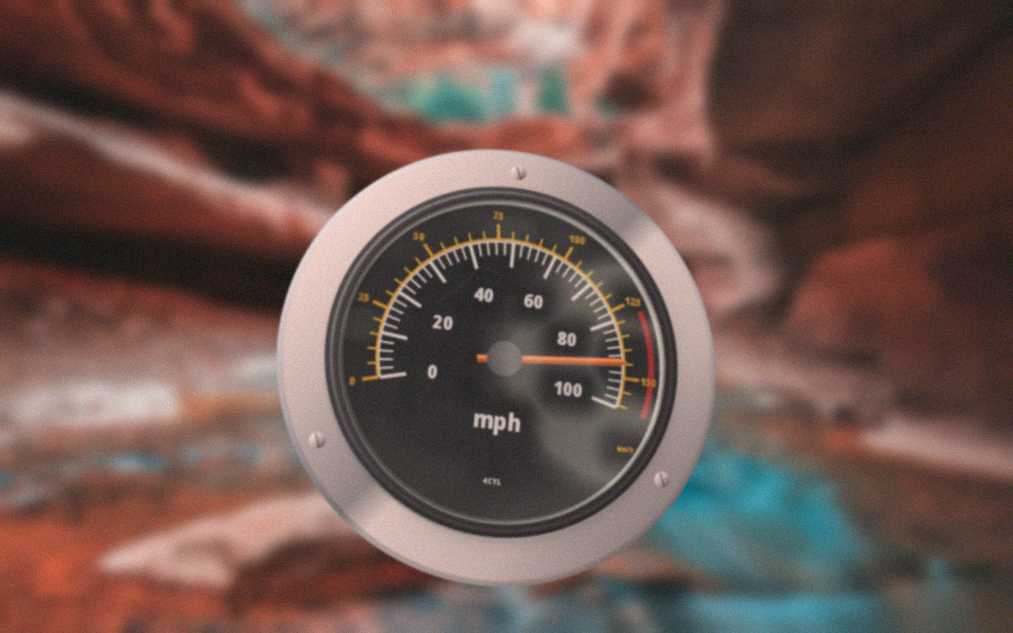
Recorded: 90 (mph)
